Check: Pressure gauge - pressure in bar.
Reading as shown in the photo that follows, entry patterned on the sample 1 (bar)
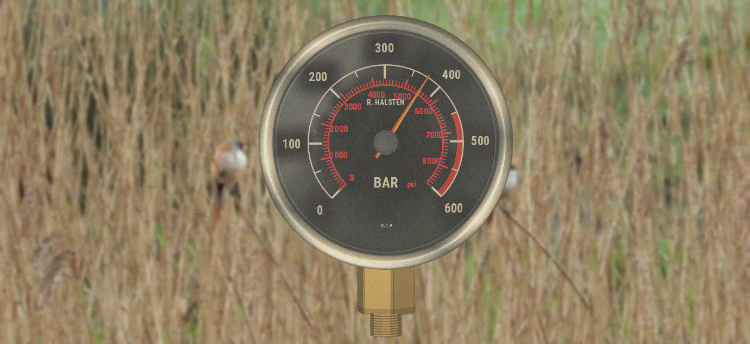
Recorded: 375 (bar)
